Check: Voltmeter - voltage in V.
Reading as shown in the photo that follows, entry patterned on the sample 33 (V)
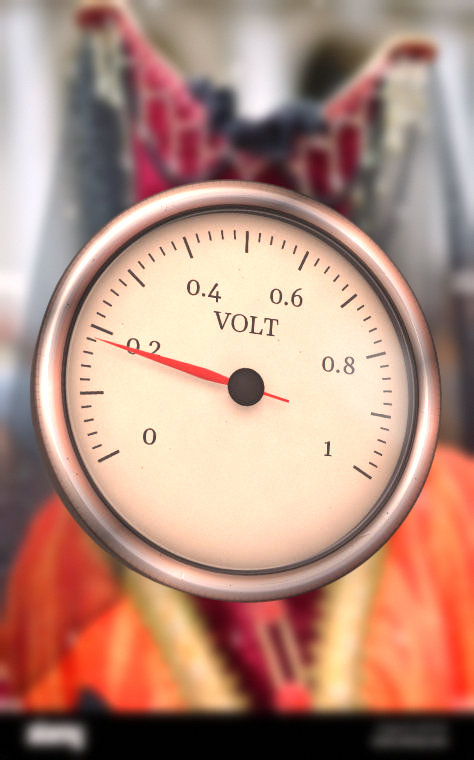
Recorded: 0.18 (V)
